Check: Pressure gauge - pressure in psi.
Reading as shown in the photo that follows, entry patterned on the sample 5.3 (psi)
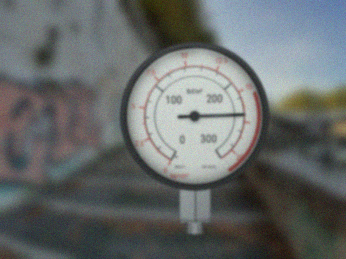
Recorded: 240 (psi)
